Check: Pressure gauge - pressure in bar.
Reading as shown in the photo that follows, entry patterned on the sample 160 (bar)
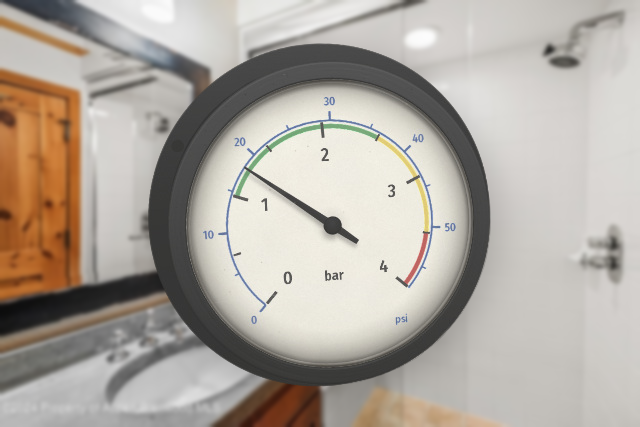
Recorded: 1.25 (bar)
